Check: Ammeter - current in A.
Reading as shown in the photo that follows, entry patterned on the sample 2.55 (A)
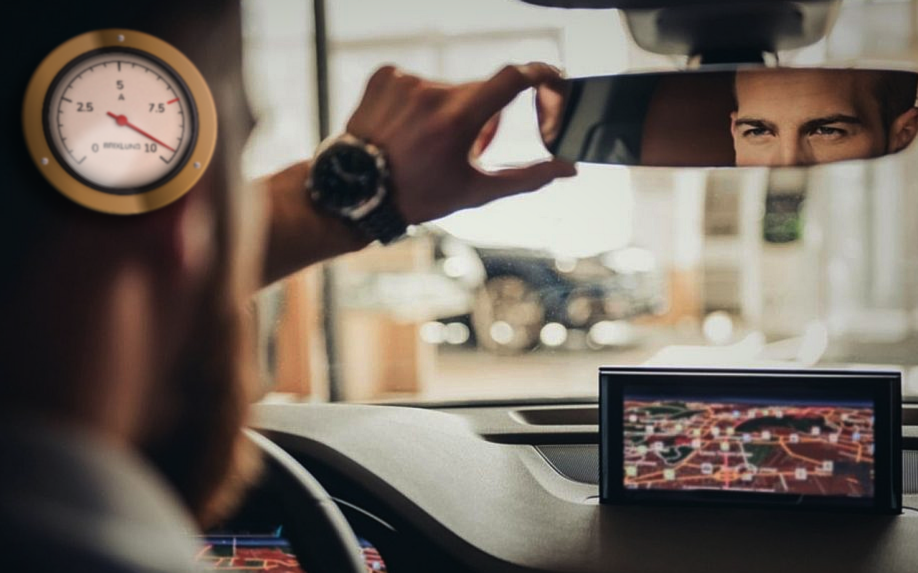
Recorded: 9.5 (A)
